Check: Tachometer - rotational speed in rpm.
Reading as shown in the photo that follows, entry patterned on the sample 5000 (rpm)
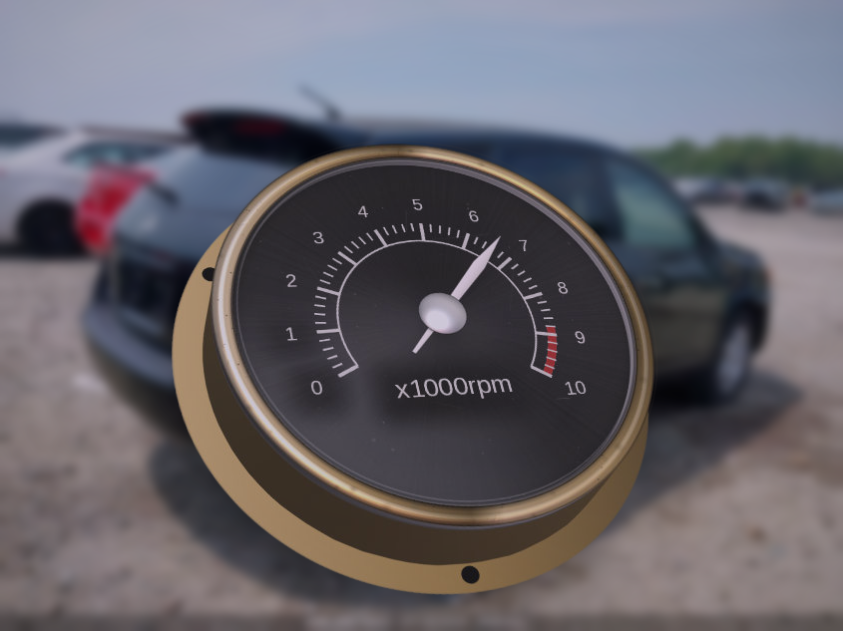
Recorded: 6600 (rpm)
